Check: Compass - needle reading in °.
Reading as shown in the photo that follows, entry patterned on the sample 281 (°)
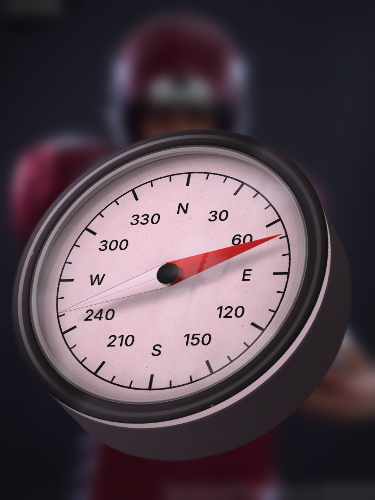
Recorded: 70 (°)
